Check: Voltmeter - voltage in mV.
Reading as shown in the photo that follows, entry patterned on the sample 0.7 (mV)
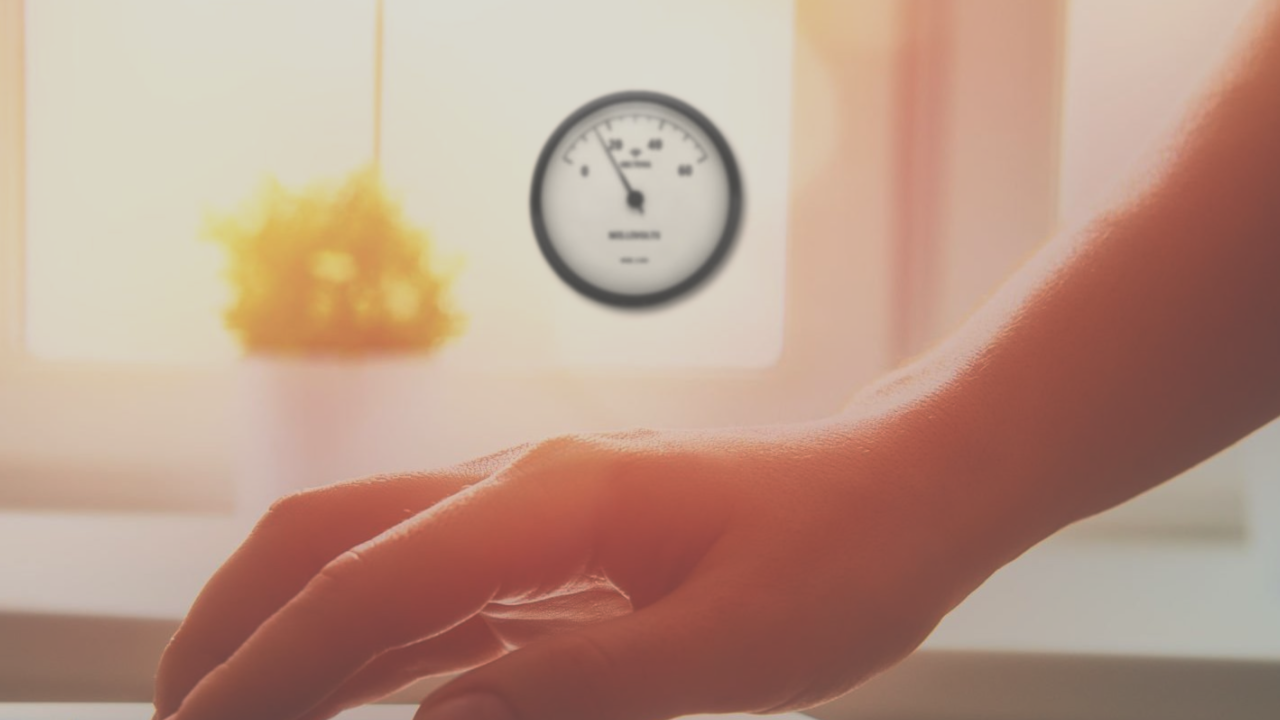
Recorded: 15 (mV)
